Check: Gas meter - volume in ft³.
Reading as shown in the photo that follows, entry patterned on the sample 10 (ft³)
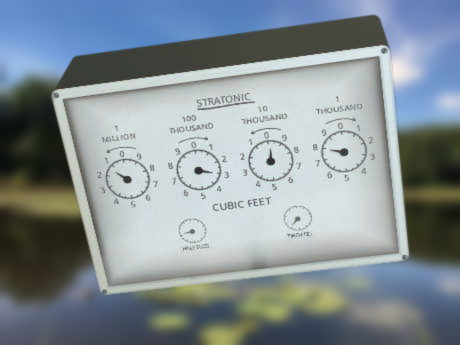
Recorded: 129800 (ft³)
